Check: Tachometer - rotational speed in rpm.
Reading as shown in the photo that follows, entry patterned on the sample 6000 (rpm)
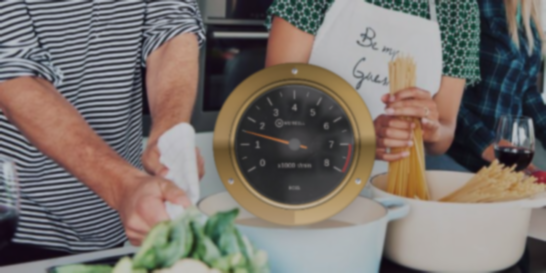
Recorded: 1500 (rpm)
